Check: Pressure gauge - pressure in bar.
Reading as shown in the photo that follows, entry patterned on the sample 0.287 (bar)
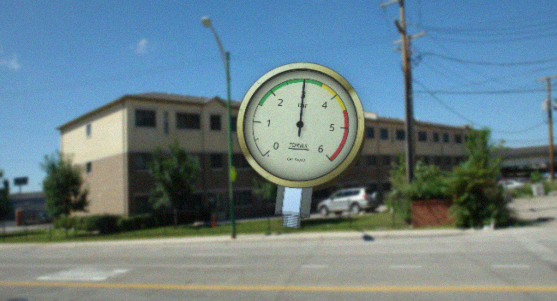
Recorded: 3 (bar)
